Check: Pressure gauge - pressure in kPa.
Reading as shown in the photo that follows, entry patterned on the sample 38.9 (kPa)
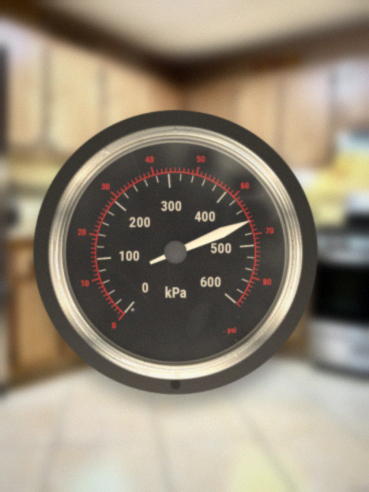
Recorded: 460 (kPa)
